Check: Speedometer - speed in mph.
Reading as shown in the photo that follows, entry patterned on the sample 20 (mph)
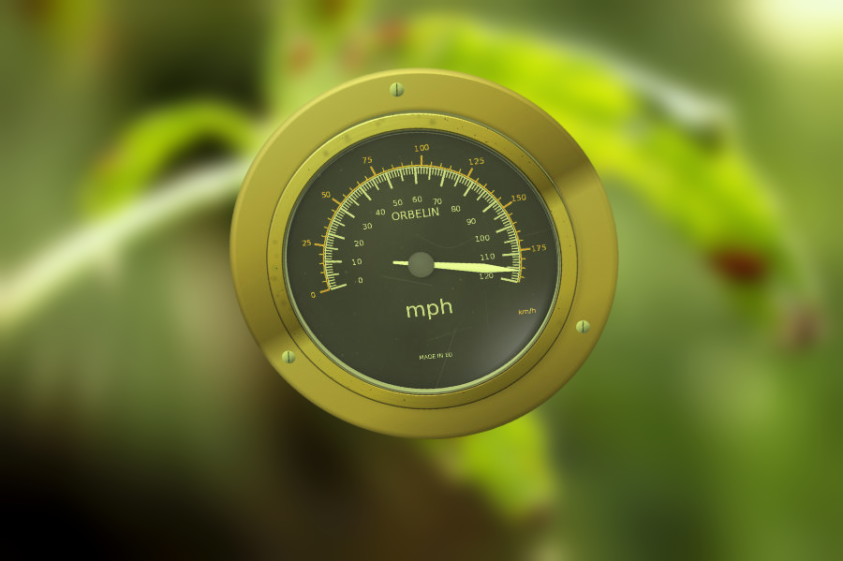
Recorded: 115 (mph)
